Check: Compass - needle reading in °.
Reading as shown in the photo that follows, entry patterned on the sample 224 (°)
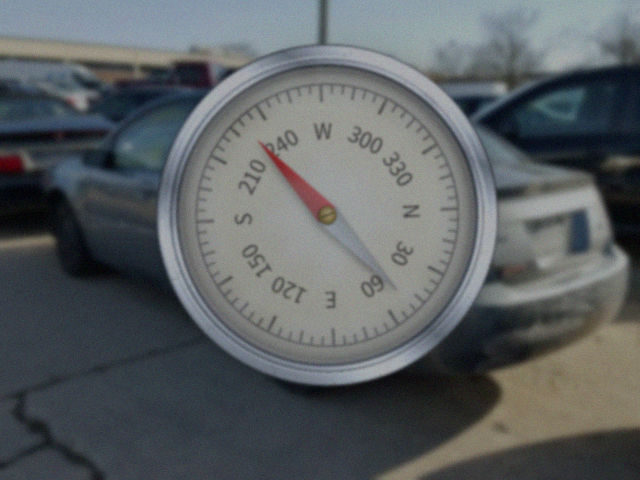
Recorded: 230 (°)
